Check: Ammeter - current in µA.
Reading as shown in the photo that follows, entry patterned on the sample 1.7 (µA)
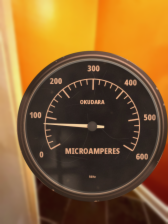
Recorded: 80 (µA)
